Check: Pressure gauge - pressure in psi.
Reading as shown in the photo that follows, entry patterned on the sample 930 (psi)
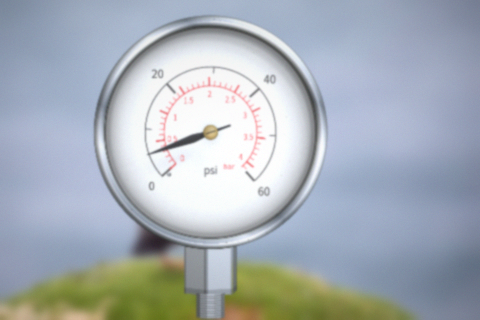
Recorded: 5 (psi)
